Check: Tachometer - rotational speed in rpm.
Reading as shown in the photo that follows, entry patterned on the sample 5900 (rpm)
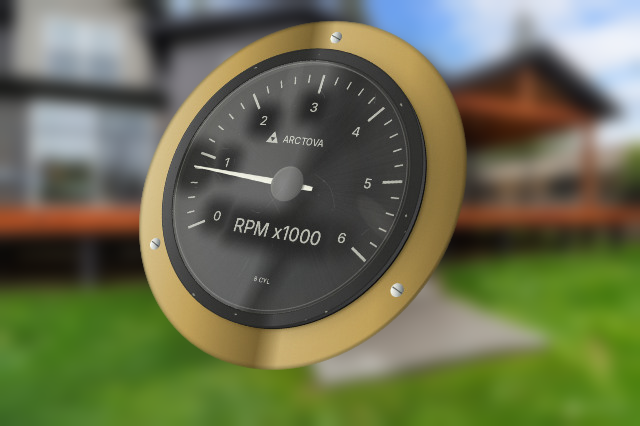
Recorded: 800 (rpm)
